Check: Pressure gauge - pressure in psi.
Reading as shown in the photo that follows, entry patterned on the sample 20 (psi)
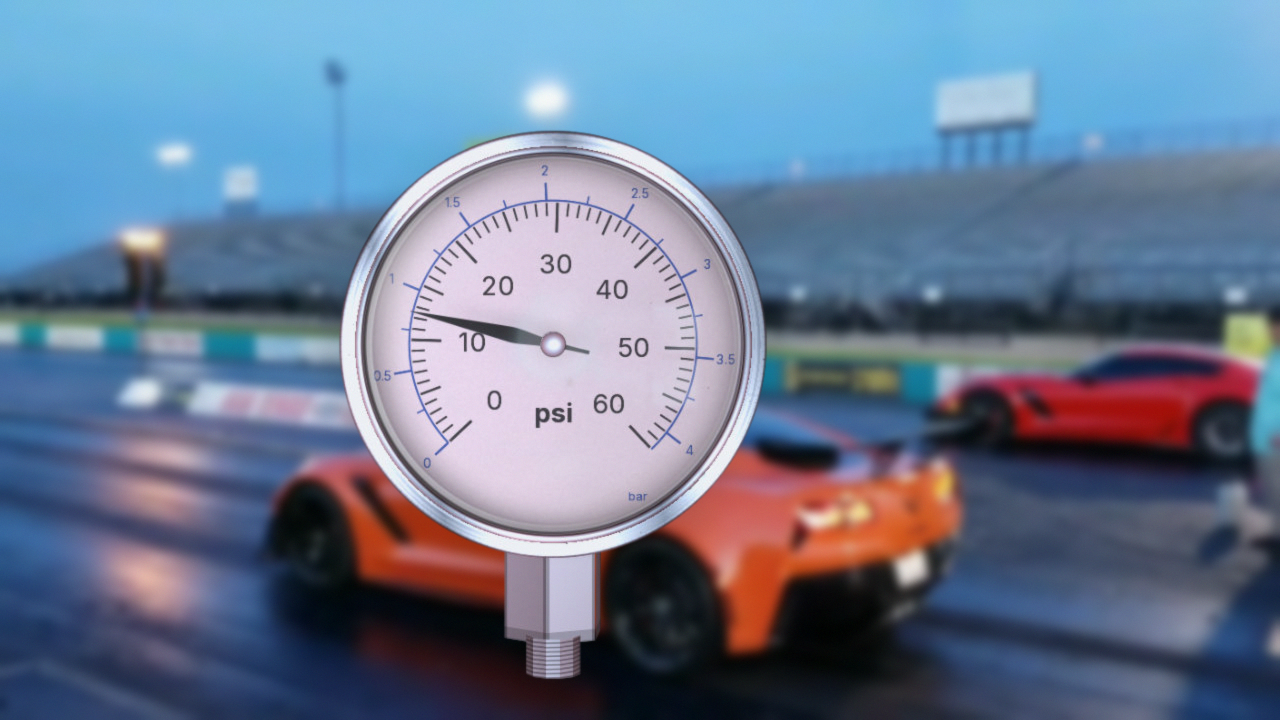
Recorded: 12.5 (psi)
